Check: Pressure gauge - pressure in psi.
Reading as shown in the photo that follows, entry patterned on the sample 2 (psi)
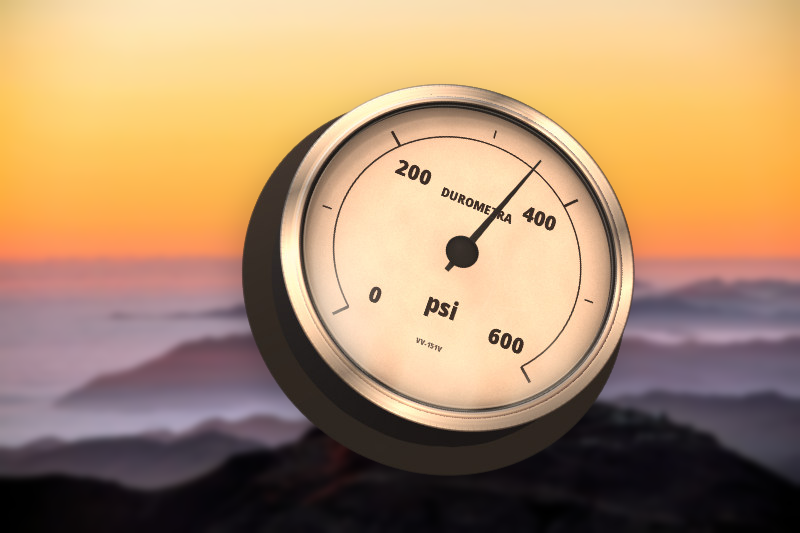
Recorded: 350 (psi)
